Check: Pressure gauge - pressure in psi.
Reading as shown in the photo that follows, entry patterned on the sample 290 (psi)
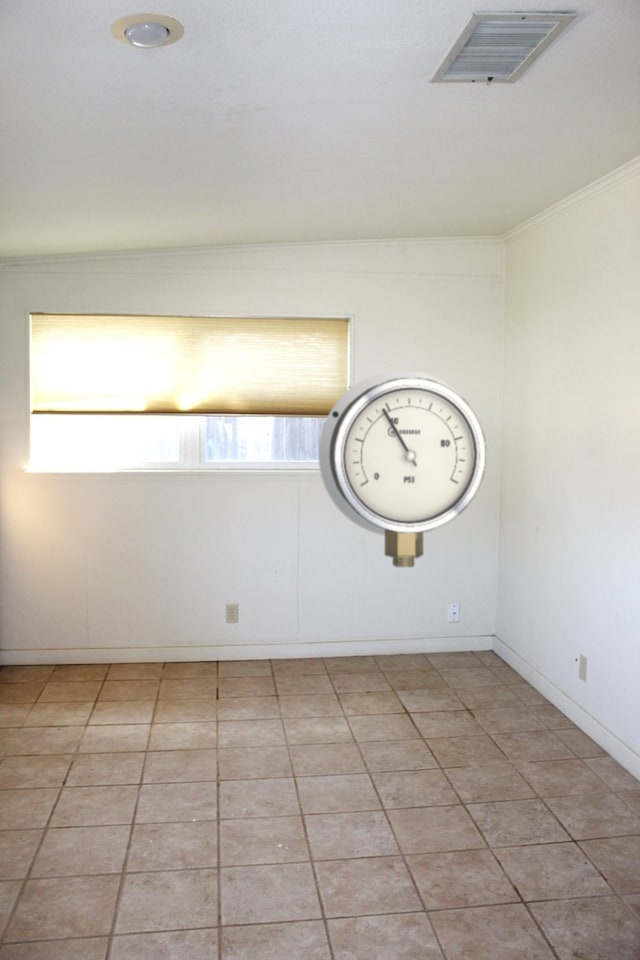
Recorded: 37.5 (psi)
